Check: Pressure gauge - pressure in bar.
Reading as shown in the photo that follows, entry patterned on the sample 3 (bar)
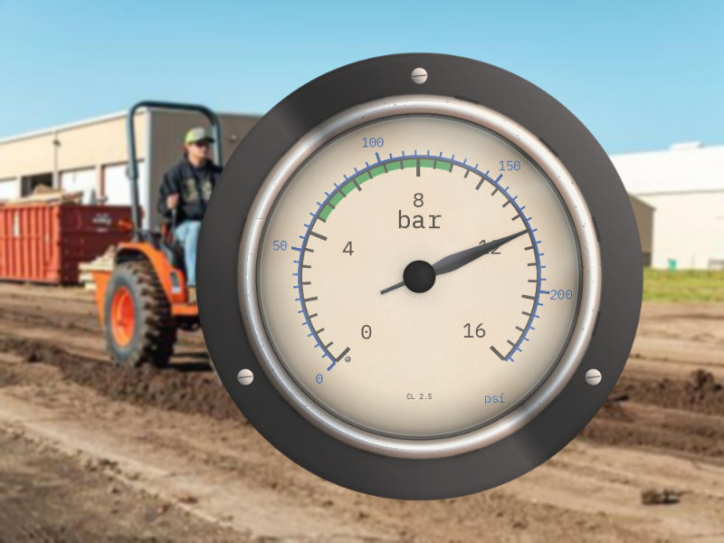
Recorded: 12 (bar)
